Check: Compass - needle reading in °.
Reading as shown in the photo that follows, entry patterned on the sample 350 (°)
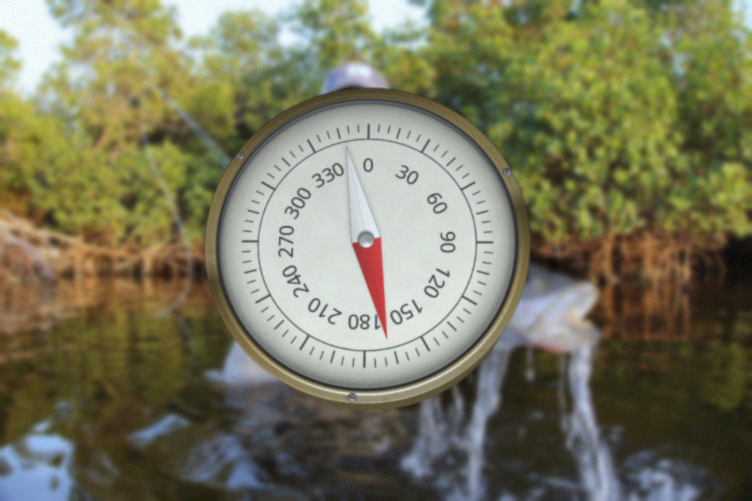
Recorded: 167.5 (°)
